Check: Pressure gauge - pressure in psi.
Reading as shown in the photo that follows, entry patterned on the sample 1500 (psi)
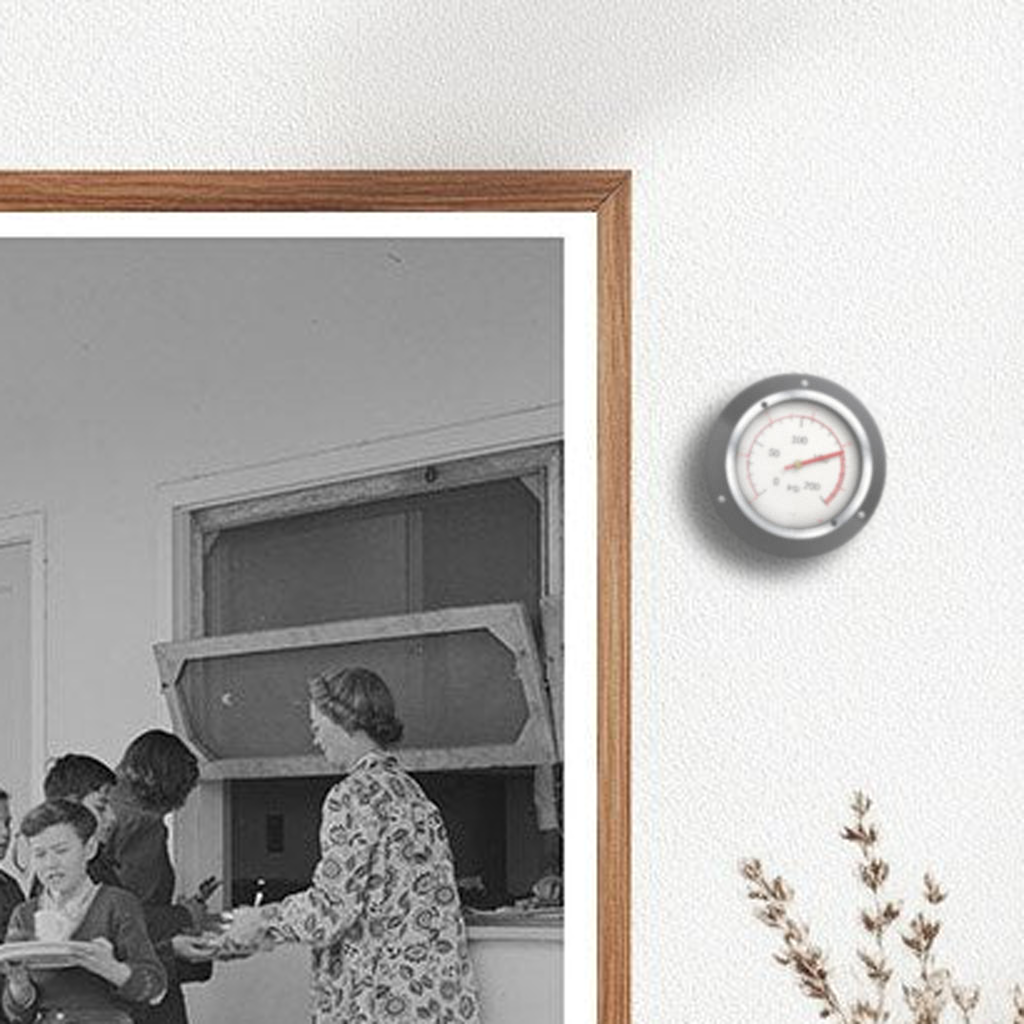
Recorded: 150 (psi)
